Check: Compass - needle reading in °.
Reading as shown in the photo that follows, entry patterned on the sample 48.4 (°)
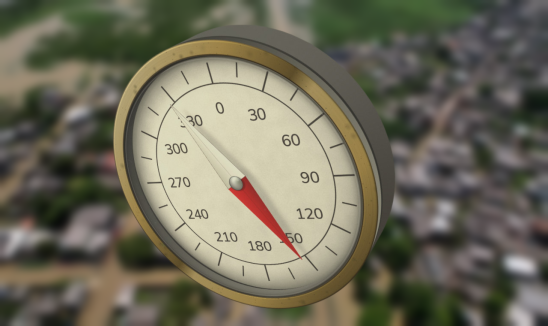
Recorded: 150 (°)
